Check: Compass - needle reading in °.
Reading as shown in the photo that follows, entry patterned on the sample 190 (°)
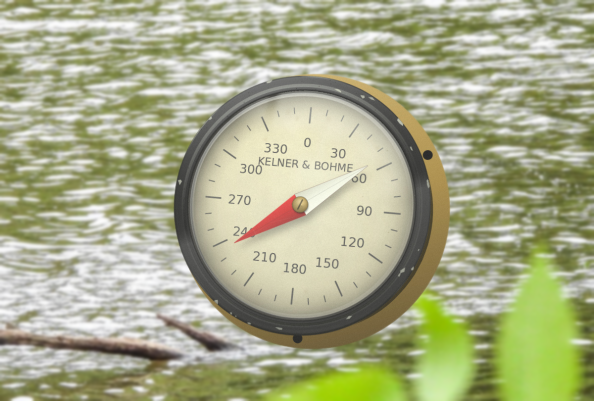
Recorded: 235 (°)
